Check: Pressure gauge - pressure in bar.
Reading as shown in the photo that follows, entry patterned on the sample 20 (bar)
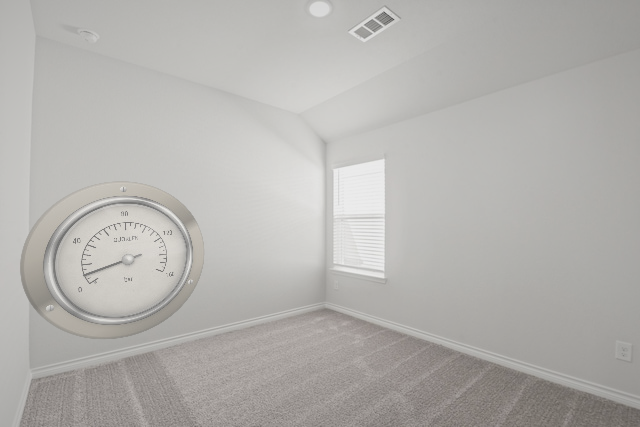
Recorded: 10 (bar)
